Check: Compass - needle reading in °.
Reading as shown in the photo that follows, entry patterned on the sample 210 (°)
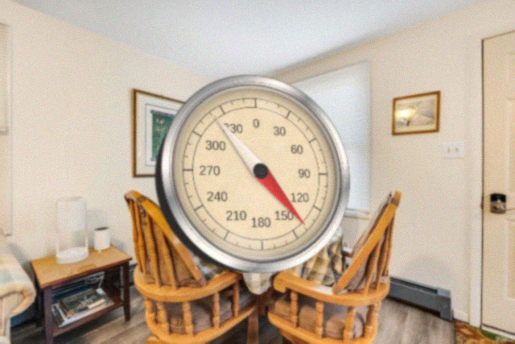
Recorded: 140 (°)
